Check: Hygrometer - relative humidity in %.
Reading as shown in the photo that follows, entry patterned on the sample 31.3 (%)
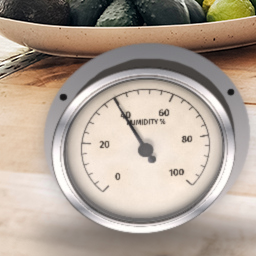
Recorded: 40 (%)
